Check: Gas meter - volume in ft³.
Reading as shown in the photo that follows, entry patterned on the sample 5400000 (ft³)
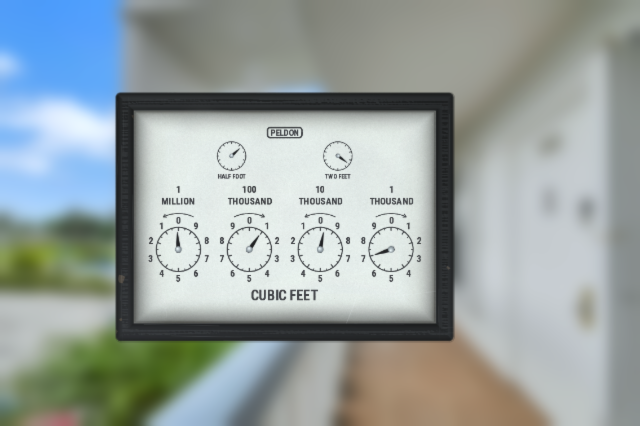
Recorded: 9700 (ft³)
